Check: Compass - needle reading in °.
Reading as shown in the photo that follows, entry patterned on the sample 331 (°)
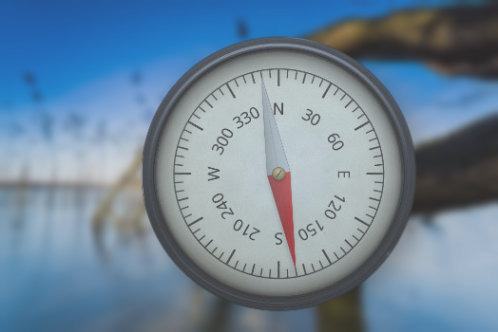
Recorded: 170 (°)
